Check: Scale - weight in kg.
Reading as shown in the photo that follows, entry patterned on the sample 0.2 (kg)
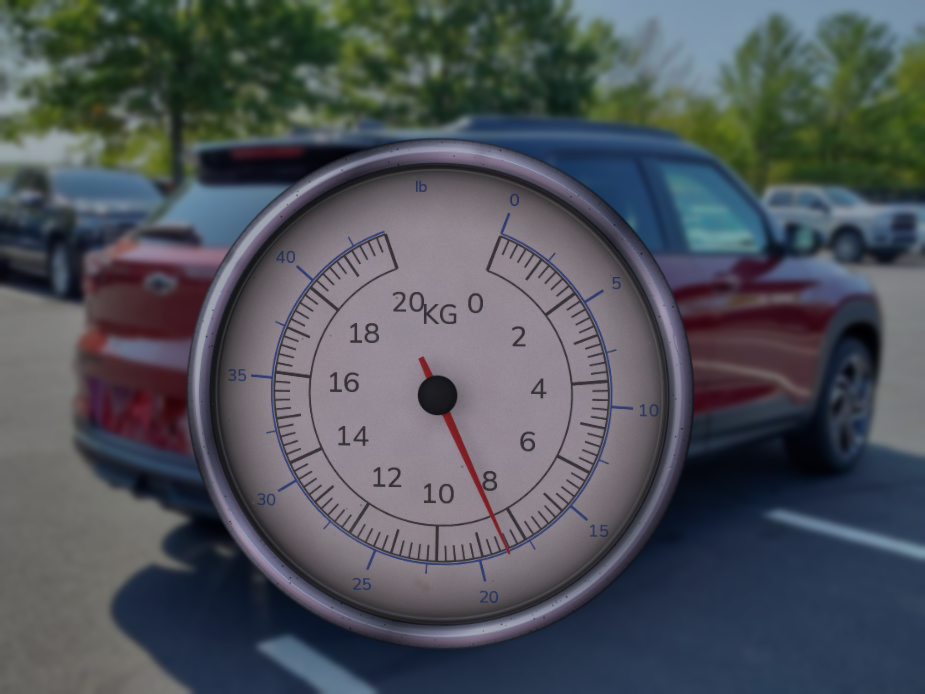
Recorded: 8.4 (kg)
